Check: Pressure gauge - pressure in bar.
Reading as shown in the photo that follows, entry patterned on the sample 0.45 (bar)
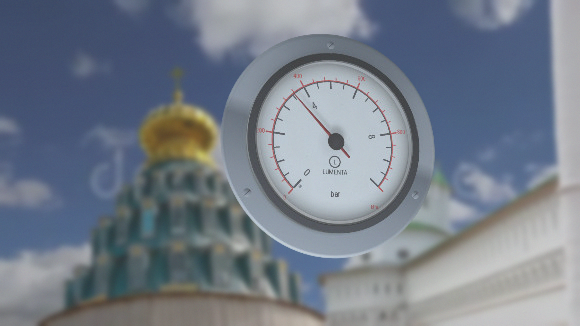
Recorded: 3.5 (bar)
